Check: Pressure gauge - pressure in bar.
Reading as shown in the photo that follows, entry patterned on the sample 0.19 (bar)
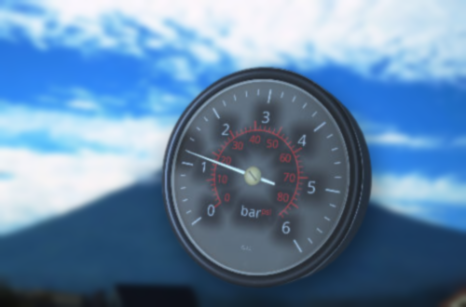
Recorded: 1.2 (bar)
